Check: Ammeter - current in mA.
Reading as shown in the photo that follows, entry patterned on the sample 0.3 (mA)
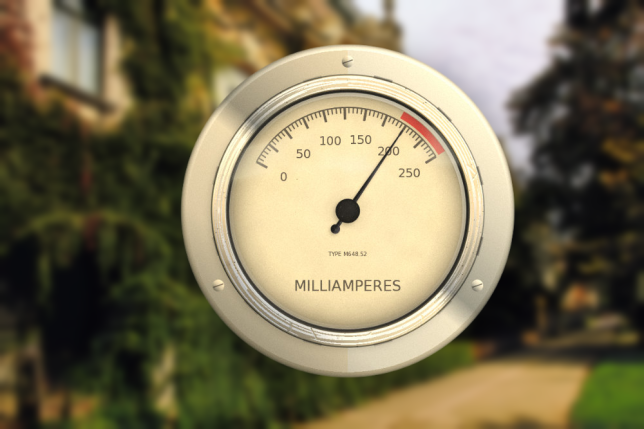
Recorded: 200 (mA)
